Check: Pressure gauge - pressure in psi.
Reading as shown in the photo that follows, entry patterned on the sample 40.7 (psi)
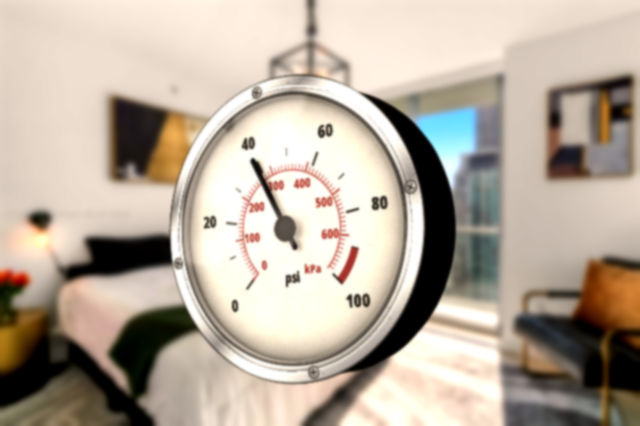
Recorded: 40 (psi)
